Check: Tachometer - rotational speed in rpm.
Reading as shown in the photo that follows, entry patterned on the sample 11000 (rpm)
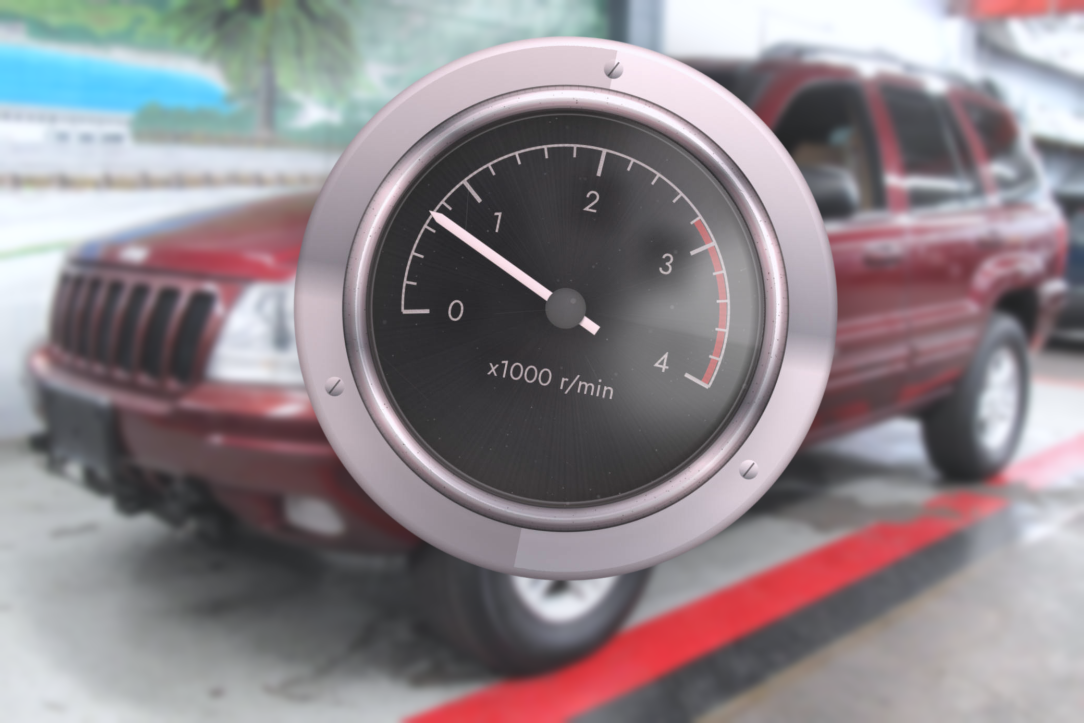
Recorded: 700 (rpm)
